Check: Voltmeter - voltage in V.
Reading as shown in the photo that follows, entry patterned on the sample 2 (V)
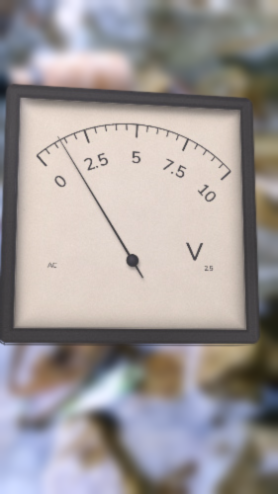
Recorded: 1.25 (V)
